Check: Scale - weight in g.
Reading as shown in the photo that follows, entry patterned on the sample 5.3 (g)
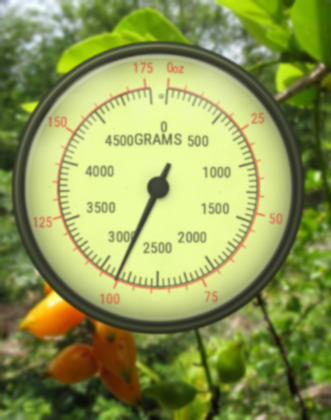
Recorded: 2850 (g)
